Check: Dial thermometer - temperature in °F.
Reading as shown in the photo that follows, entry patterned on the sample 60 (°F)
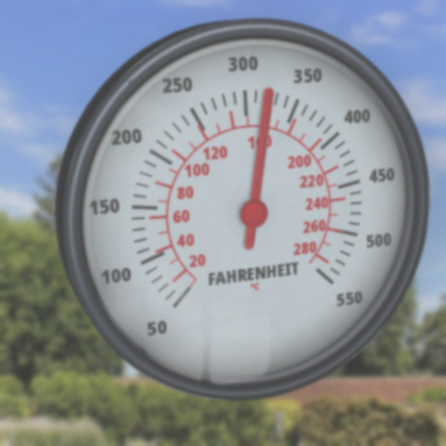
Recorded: 320 (°F)
